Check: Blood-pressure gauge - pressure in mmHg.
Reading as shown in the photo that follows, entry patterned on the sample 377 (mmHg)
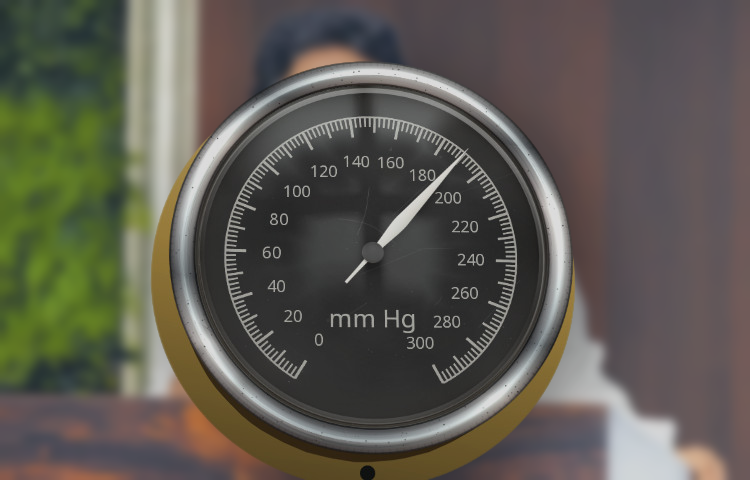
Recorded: 190 (mmHg)
